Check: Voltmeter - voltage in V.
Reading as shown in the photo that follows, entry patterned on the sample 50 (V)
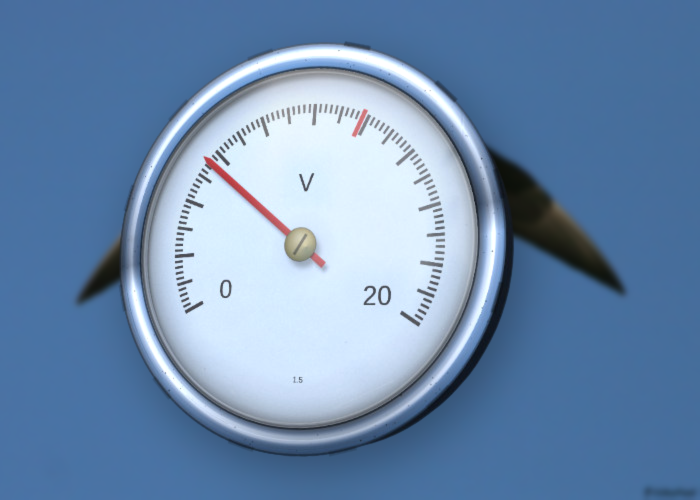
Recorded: 5.6 (V)
